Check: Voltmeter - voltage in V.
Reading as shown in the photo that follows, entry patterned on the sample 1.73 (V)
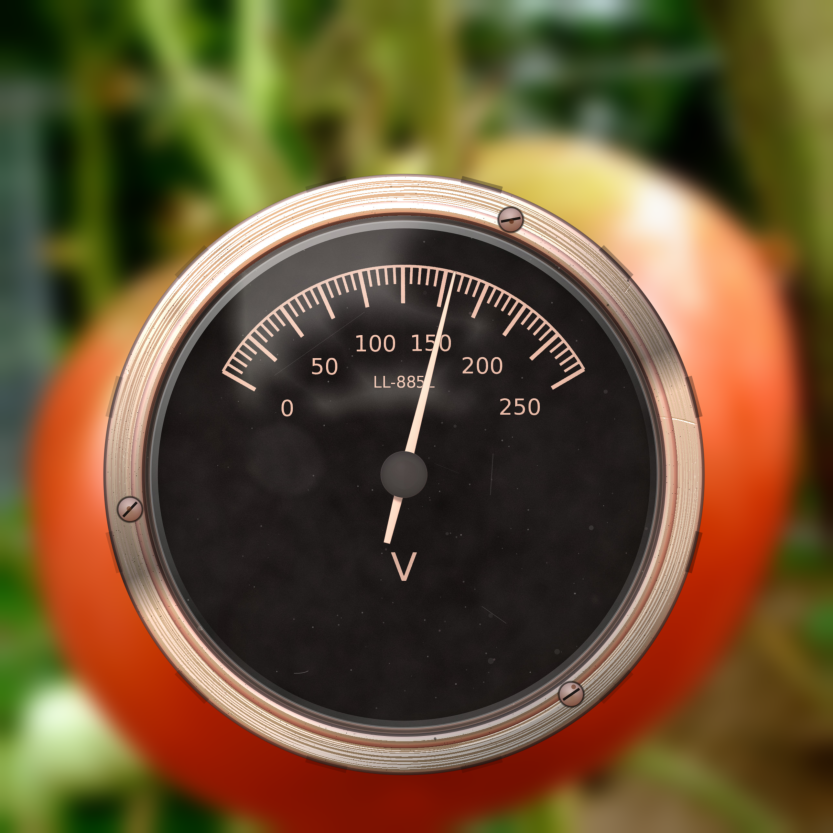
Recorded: 155 (V)
